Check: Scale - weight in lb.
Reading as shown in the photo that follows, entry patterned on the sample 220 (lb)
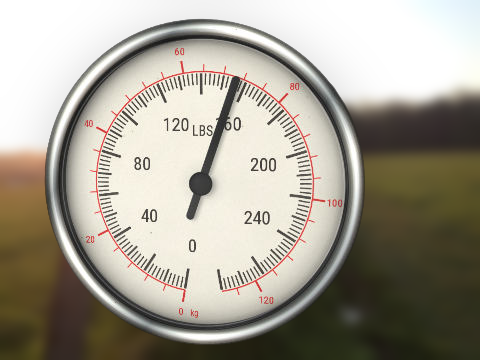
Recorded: 156 (lb)
